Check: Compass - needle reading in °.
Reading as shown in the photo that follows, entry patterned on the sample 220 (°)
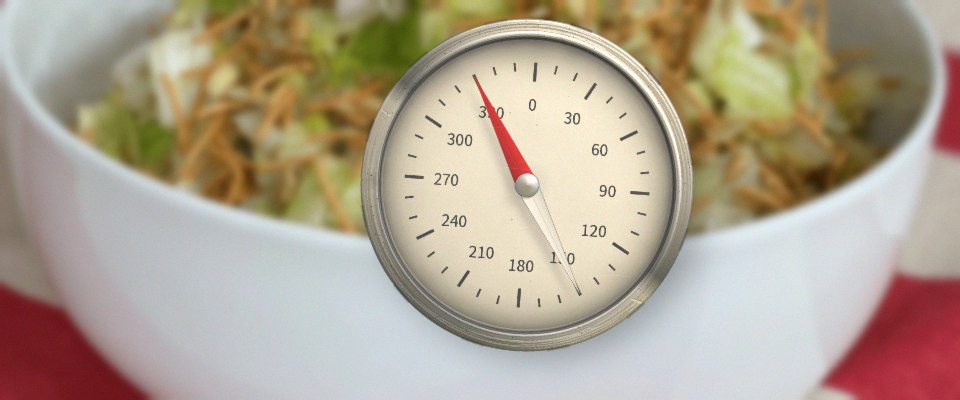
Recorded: 330 (°)
